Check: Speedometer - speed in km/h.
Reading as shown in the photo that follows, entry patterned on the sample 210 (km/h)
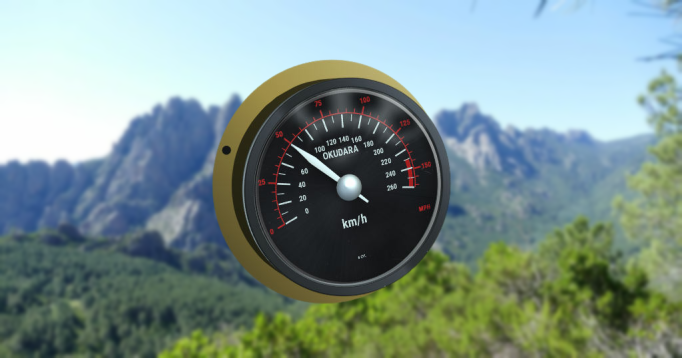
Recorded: 80 (km/h)
